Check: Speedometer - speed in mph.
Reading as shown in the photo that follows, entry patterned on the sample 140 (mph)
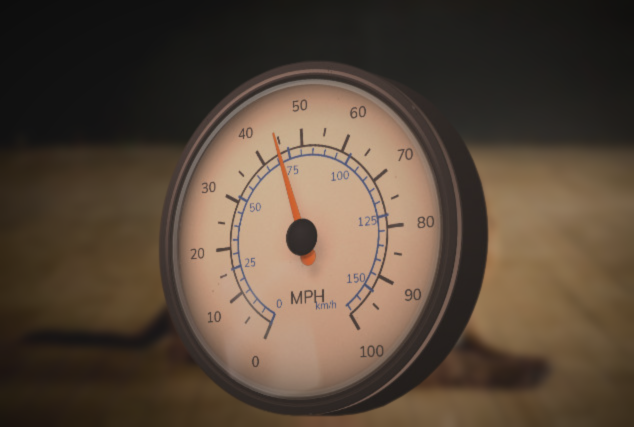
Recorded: 45 (mph)
